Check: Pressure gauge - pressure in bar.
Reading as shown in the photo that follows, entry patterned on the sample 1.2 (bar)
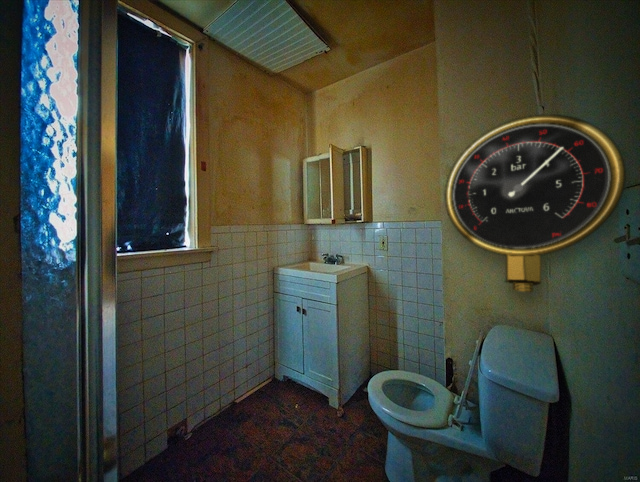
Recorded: 4 (bar)
